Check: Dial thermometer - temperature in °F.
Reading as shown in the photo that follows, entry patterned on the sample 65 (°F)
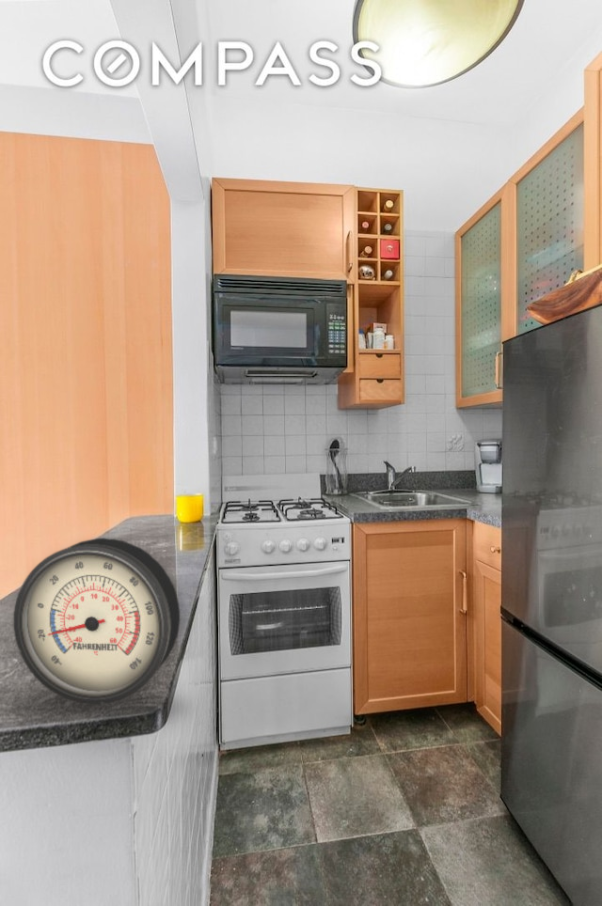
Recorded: -20 (°F)
